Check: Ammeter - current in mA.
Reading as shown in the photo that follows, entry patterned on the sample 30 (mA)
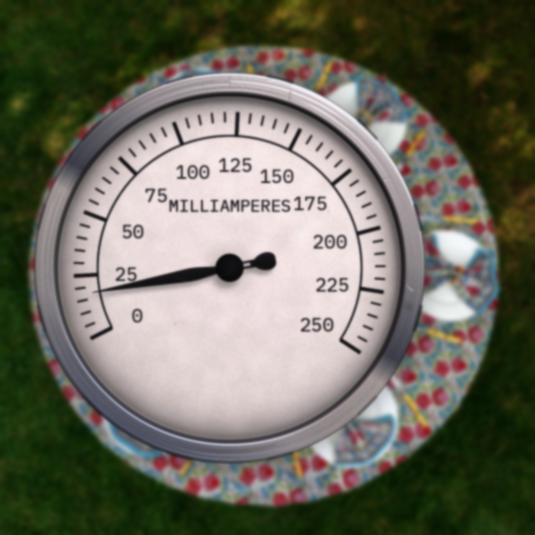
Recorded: 17.5 (mA)
